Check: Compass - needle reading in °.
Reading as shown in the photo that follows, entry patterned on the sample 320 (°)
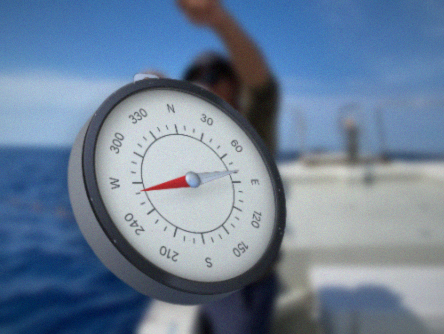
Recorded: 260 (°)
